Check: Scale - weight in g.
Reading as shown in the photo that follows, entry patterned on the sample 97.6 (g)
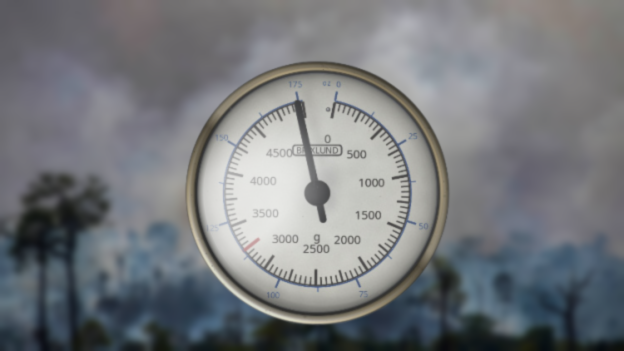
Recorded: 4950 (g)
